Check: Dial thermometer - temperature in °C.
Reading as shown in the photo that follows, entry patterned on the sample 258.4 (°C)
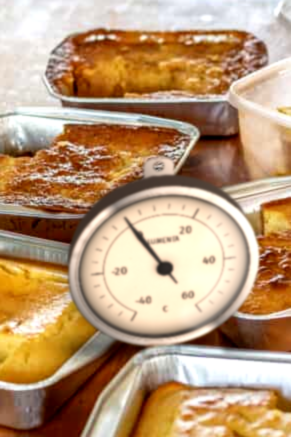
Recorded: 0 (°C)
